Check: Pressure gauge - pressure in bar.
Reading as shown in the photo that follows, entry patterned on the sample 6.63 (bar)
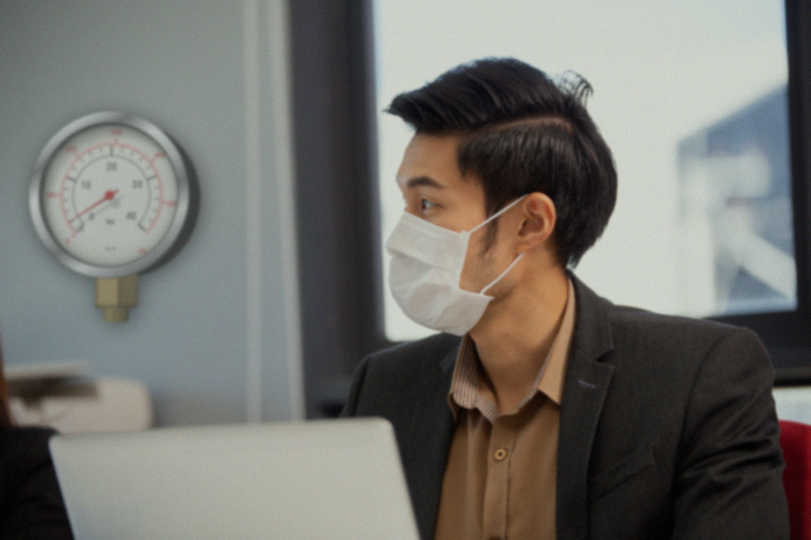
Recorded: 2 (bar)
